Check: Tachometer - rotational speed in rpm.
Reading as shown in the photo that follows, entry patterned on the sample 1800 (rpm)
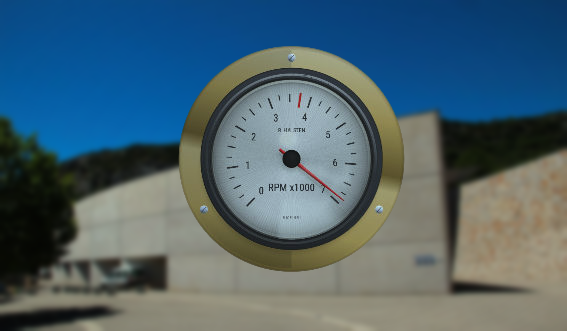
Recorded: 6875 (rpm)
